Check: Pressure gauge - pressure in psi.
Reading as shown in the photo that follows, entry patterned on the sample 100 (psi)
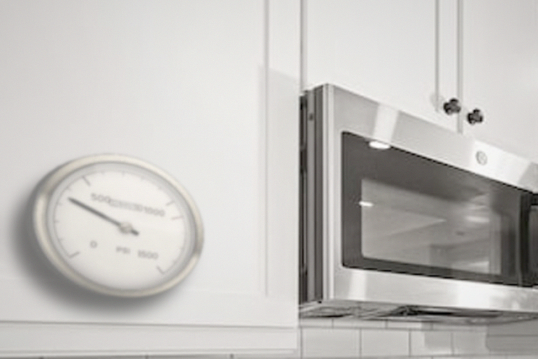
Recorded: 350 (psi)
